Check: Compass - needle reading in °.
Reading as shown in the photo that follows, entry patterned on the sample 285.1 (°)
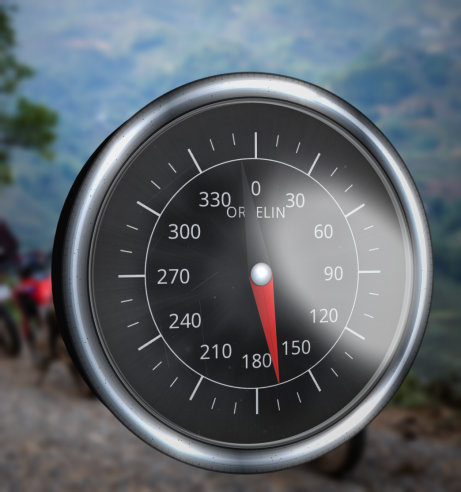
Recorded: 170 (°)
